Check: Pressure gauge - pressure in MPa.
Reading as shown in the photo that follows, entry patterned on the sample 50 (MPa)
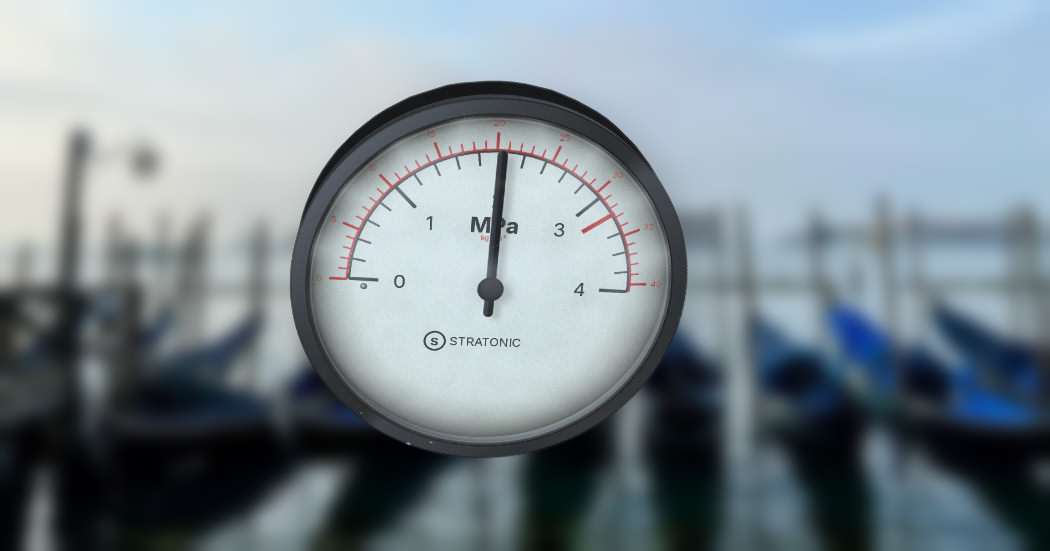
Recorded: 2 (MPa)
